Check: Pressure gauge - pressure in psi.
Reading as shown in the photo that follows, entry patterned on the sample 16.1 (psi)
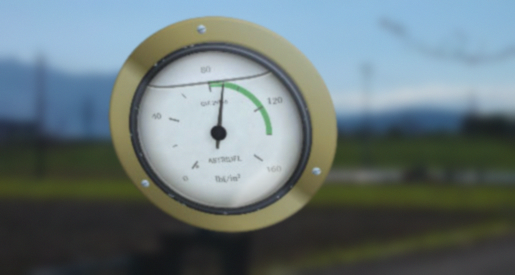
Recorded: 90 (psi)
